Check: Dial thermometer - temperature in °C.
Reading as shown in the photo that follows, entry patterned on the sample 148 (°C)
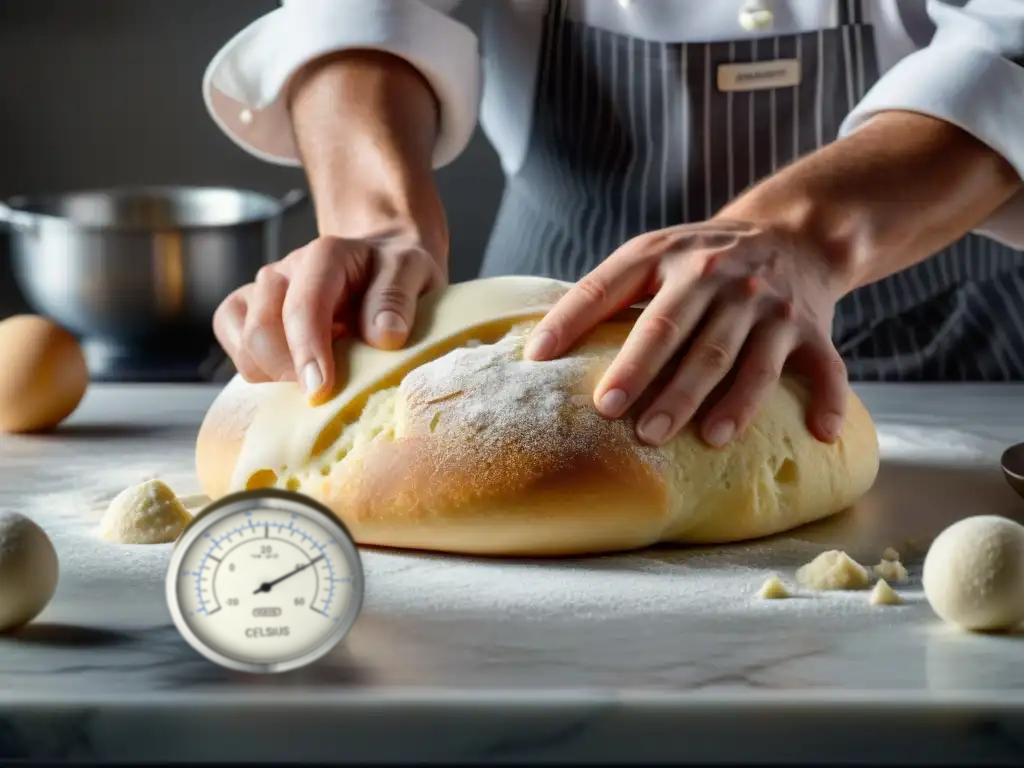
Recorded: 40 (°C)
